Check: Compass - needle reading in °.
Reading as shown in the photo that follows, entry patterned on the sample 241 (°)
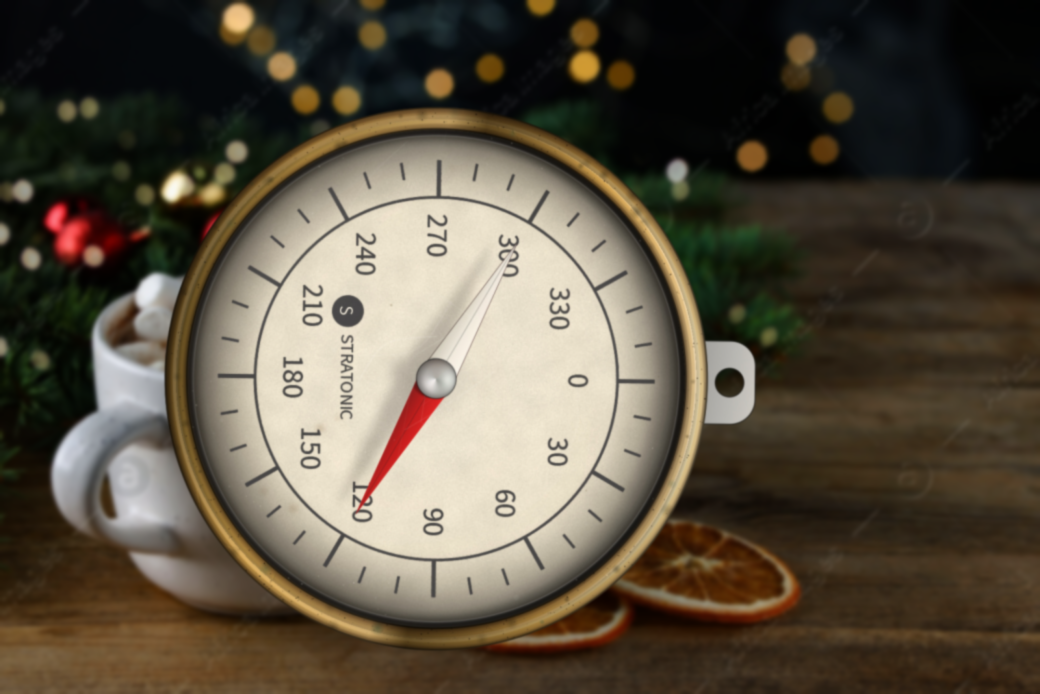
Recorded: 120 (°)
